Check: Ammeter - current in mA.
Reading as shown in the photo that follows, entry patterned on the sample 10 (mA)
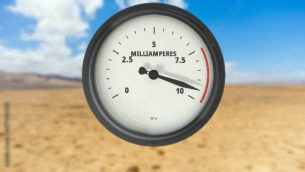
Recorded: 9.5 (mA)
